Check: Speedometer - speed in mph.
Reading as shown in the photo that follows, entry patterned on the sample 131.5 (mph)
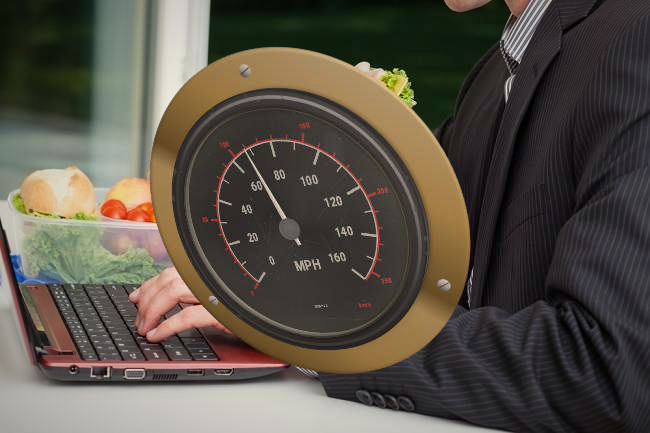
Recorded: 70 (mph)
